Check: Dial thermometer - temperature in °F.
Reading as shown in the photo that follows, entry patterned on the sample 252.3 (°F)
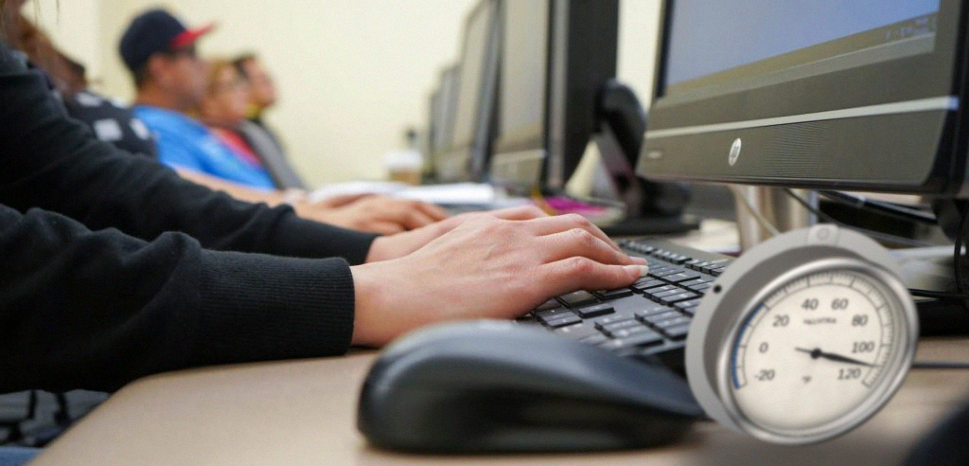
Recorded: 110 (°F)
